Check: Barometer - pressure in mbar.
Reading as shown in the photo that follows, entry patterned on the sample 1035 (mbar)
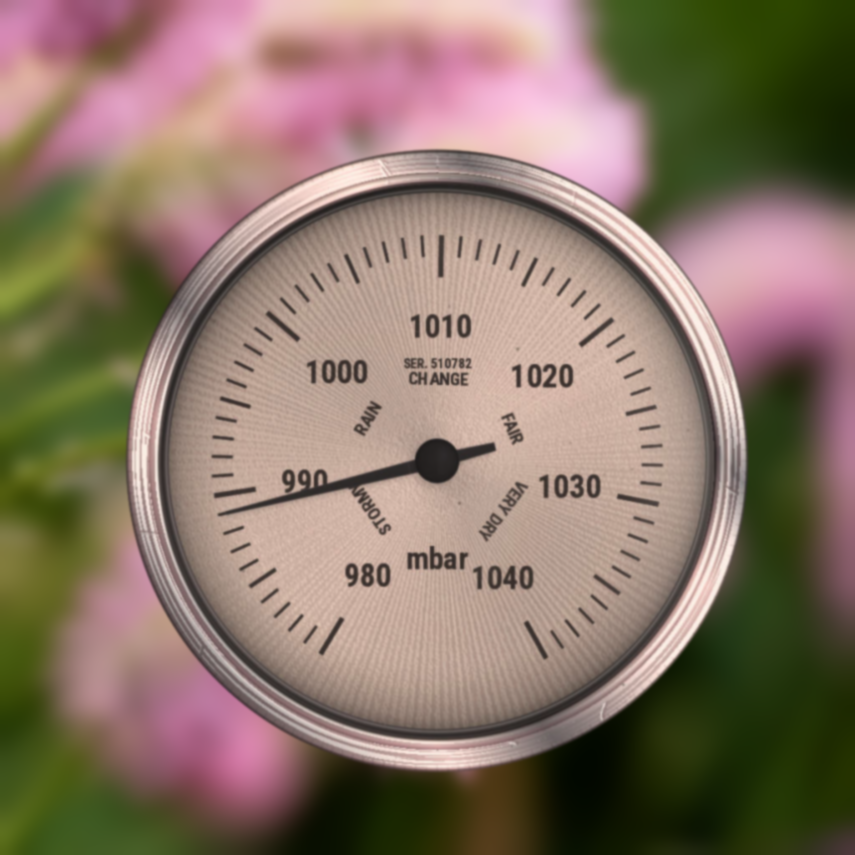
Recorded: 989 (mbar)
